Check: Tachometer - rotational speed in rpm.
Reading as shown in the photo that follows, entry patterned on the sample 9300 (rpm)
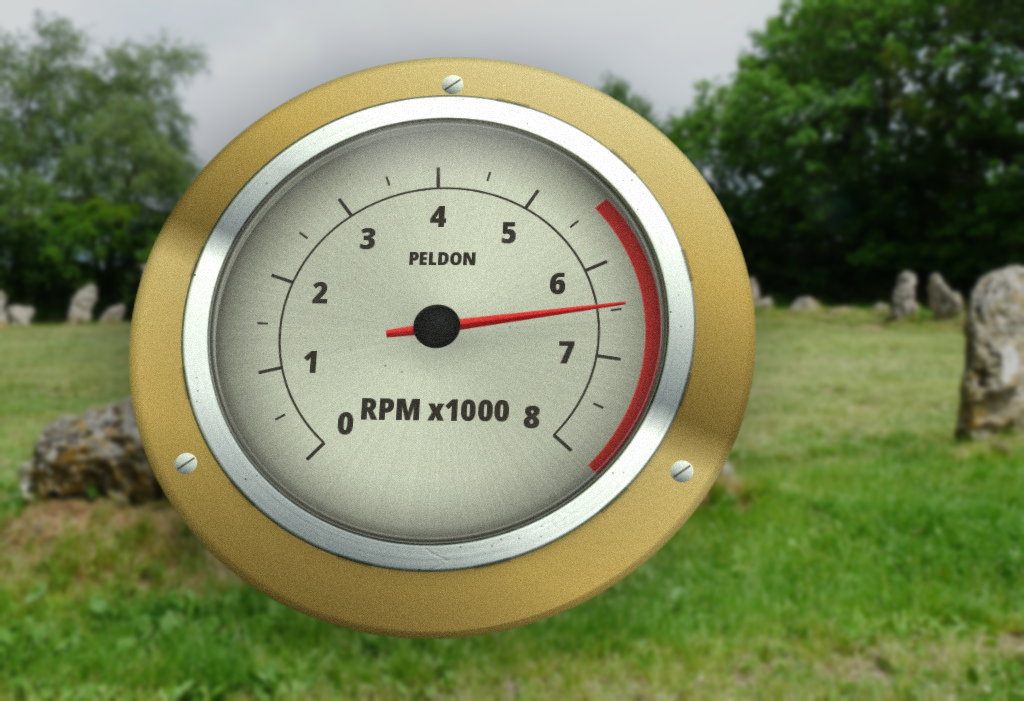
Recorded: 6500 (rpm)
